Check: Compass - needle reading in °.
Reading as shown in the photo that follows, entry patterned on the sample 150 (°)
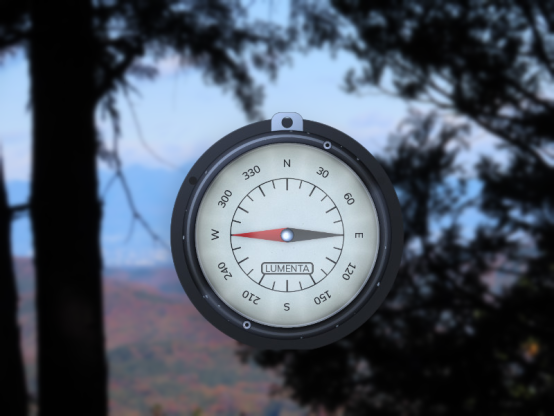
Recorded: 270 (°)
